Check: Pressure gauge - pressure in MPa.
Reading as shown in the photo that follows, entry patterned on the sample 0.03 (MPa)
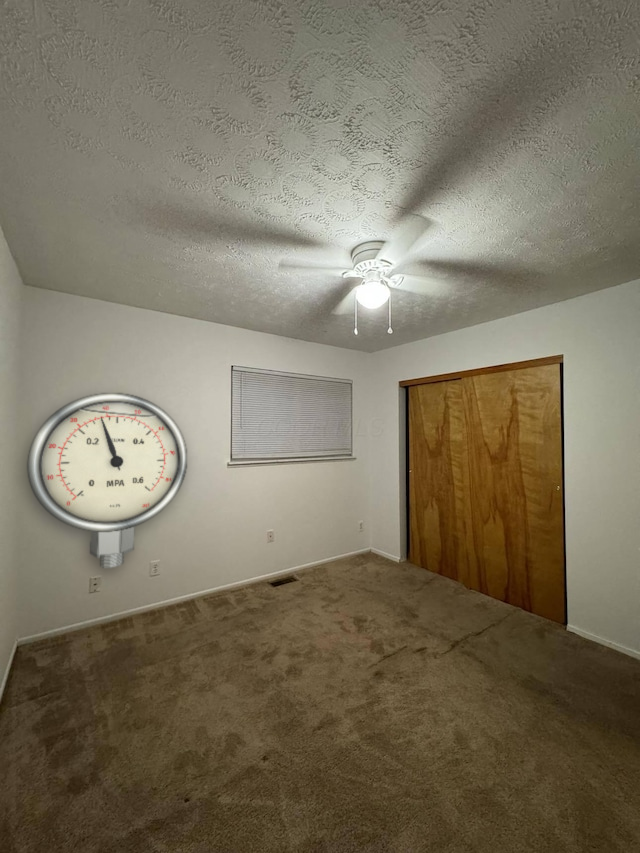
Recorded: 0.26 (MPa)
